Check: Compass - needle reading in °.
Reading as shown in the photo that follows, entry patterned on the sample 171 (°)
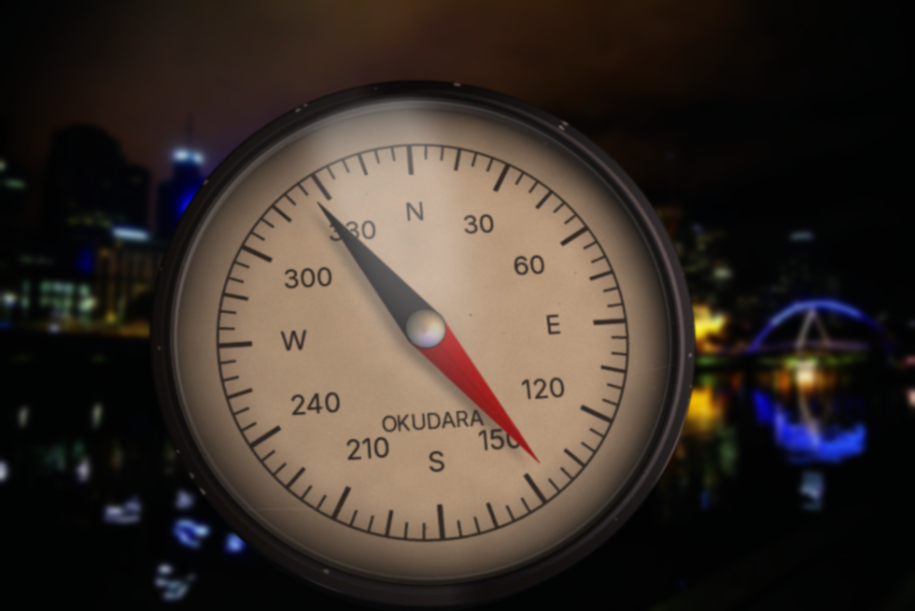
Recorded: 145 (°)
